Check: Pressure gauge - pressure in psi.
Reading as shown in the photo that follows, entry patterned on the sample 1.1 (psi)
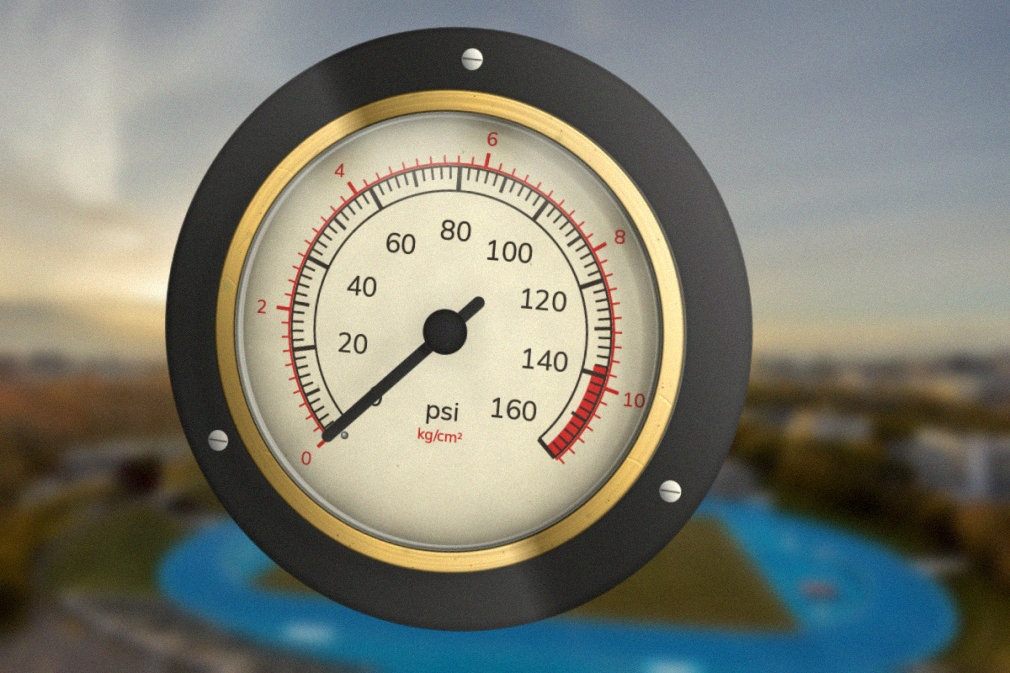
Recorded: 0 (psi)
